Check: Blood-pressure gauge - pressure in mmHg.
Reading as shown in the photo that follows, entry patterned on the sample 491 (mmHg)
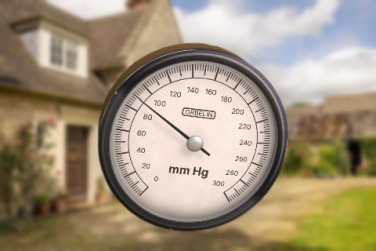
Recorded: 90 (mmHg)
